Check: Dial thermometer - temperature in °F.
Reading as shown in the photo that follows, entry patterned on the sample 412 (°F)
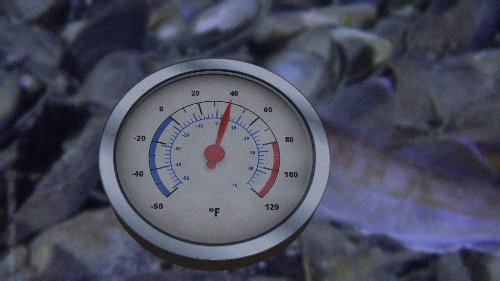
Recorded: 40 (°F)
